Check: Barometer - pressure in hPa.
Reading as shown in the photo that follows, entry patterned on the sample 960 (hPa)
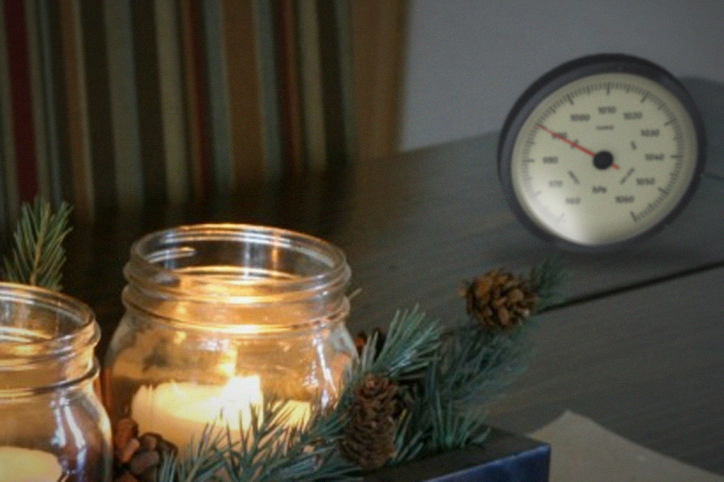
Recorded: 990 (hPa)
